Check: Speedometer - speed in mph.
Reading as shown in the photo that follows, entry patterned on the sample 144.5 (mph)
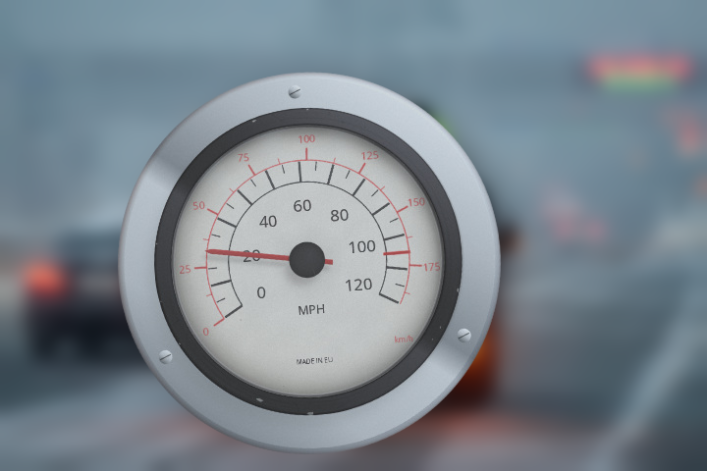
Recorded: 20 (mph)
